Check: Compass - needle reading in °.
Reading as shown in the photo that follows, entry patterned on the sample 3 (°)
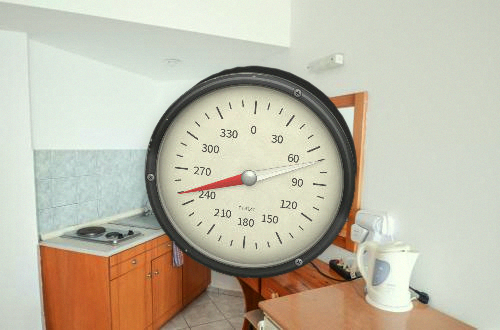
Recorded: 250 (°)
